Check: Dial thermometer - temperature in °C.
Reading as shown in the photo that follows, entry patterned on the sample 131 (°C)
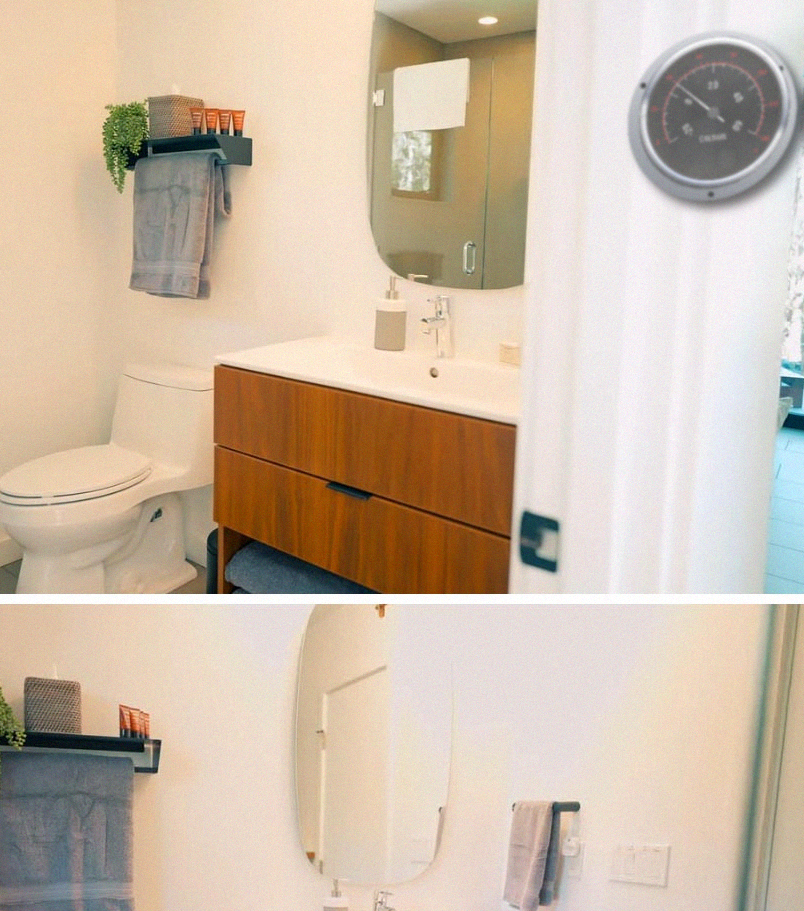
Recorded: 4 (°C)
